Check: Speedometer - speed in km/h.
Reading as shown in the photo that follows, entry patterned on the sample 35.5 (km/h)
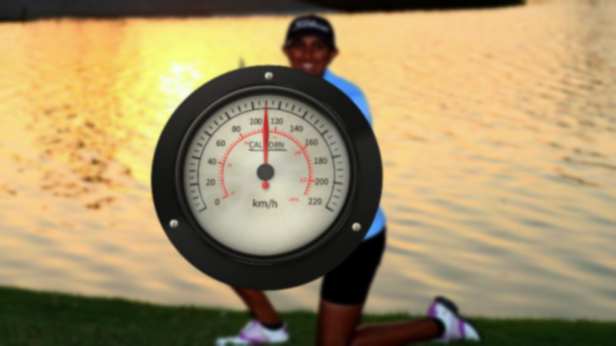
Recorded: 110 (km/h)
